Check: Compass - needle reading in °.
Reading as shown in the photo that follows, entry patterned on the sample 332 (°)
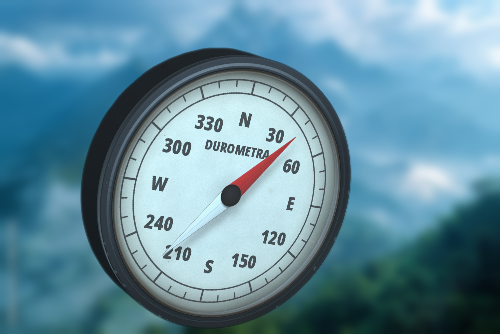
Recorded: 40 (°)
